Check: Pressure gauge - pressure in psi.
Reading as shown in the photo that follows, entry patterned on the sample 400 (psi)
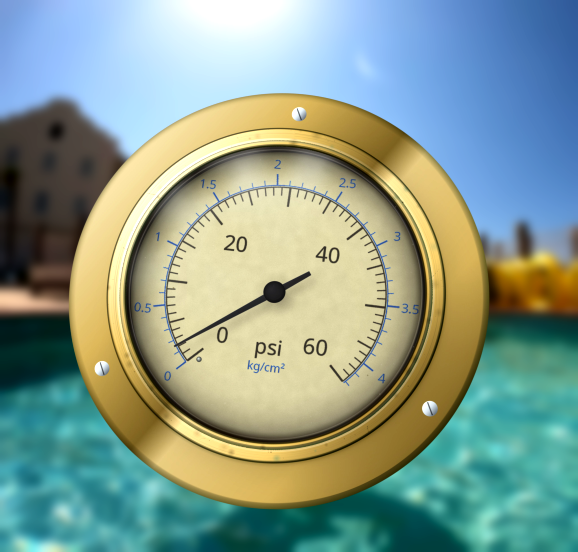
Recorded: 2 (psi)
